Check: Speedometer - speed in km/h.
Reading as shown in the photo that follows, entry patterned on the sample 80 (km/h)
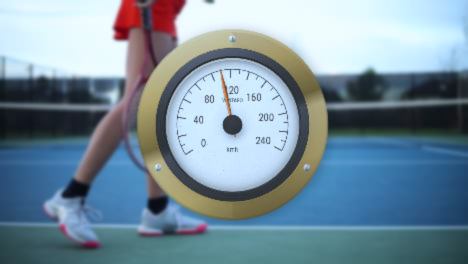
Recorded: 110 (km/h)
